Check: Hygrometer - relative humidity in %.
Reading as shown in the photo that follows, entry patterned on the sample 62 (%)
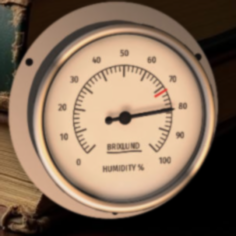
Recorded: 80 (%)
